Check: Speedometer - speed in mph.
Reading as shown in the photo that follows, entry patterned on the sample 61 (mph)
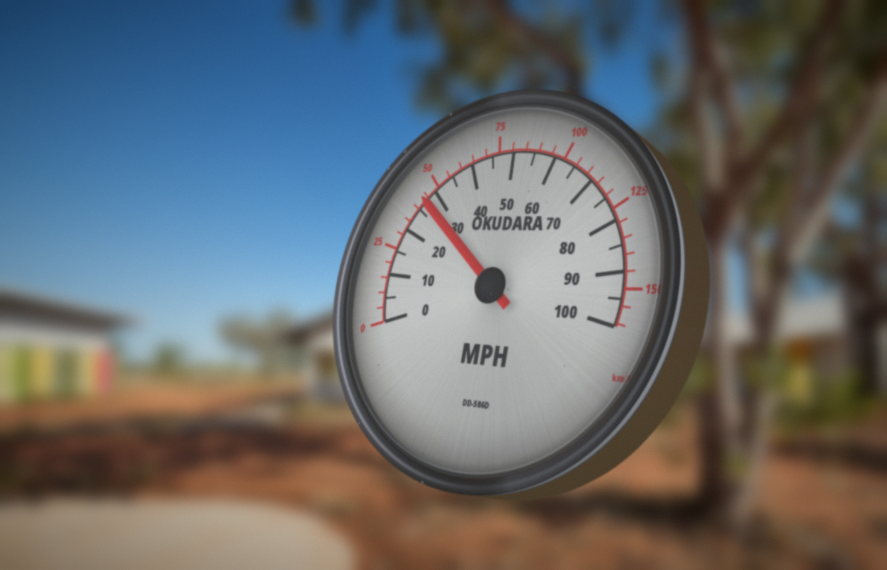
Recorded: 27.5 (mph)
